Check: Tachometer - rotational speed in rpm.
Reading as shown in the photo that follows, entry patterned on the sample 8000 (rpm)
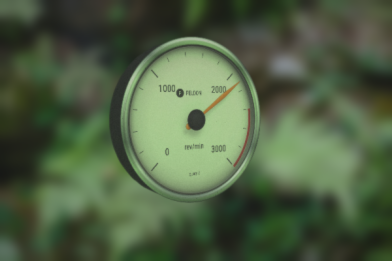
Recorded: 2100 (rpm)
